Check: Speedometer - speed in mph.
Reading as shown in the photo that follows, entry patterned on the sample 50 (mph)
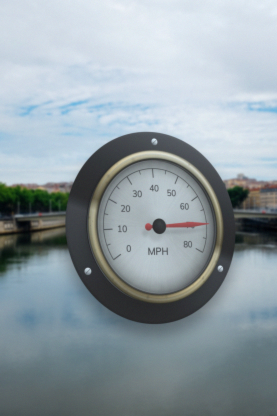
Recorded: 70 (mph)
